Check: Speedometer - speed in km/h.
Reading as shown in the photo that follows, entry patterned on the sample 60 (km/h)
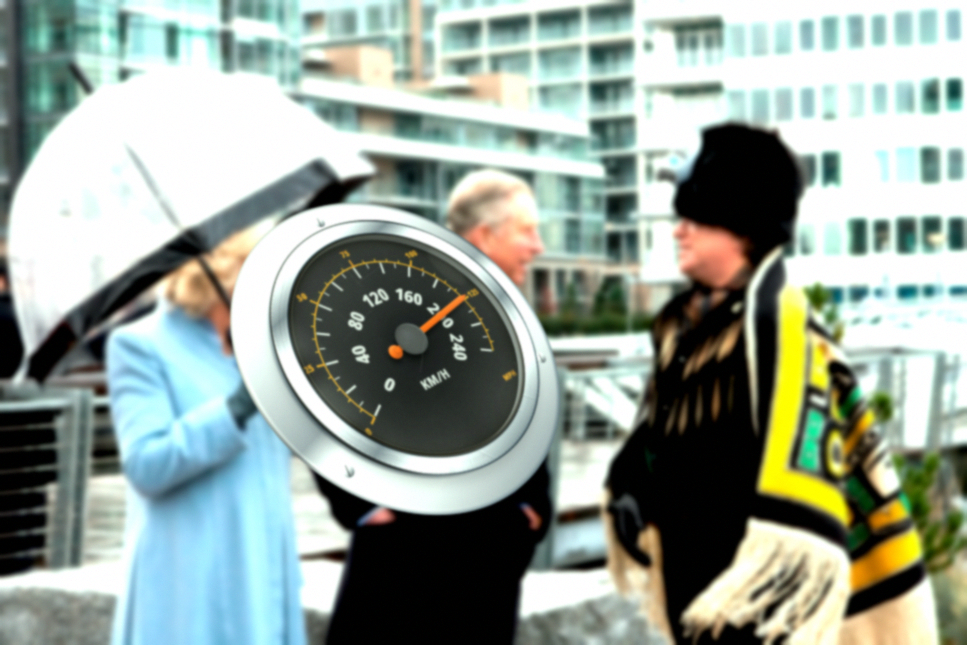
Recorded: 200 (km/h)
